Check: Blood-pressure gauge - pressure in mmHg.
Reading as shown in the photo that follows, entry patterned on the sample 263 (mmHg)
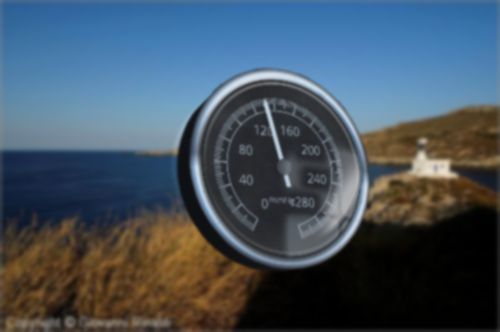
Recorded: 130 (mmHg)
